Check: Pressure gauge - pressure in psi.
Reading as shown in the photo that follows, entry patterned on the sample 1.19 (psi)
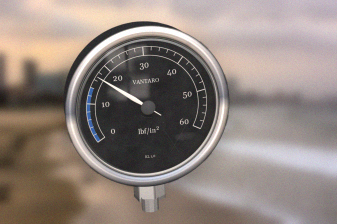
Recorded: 17 (psi)
